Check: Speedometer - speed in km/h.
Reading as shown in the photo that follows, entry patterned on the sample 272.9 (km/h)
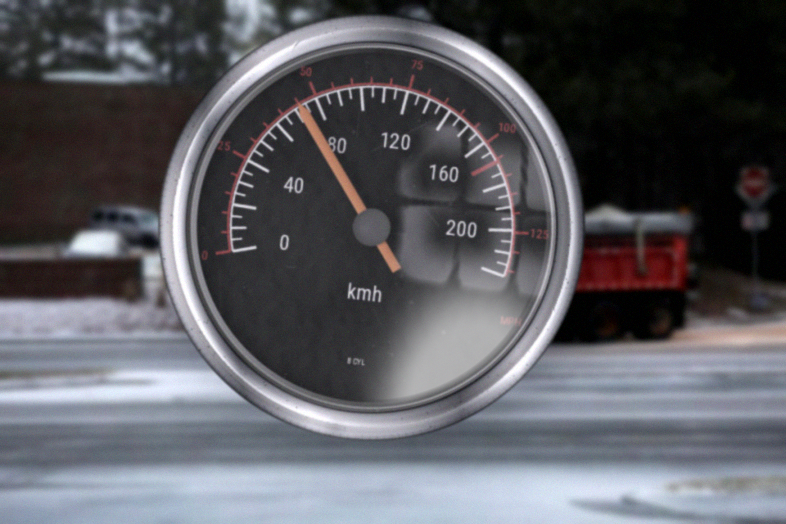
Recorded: 72.5 (km/h)
